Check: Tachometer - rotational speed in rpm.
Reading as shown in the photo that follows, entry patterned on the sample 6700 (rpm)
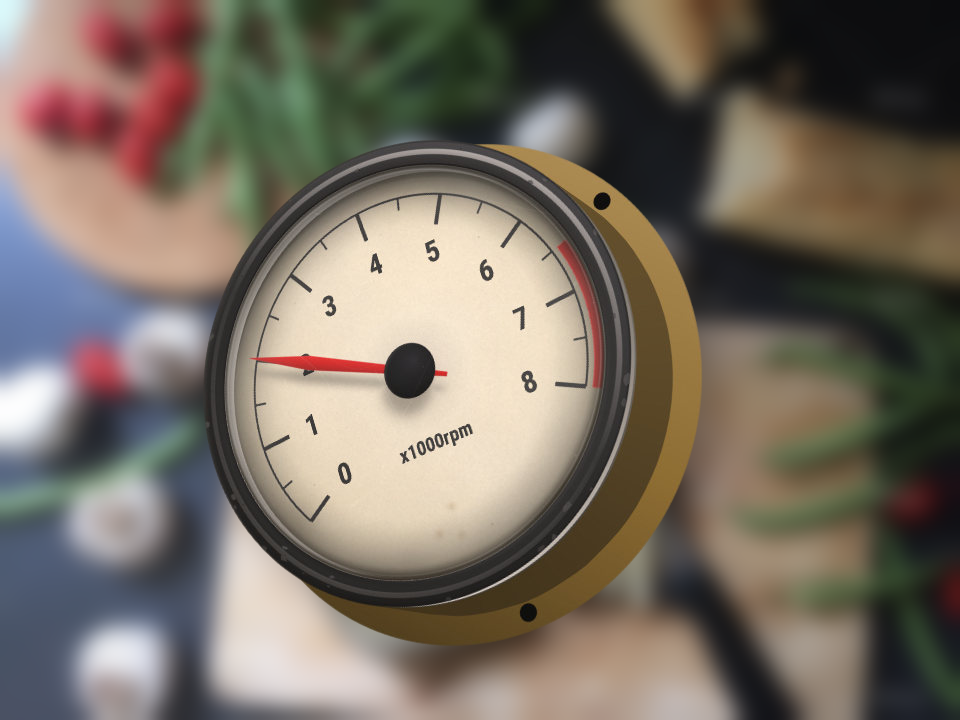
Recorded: 2000 (rpm)
